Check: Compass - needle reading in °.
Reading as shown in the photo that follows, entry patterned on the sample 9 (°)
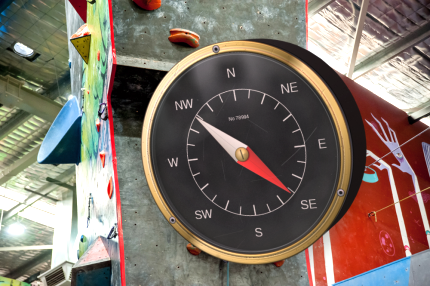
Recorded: 135 (°)
